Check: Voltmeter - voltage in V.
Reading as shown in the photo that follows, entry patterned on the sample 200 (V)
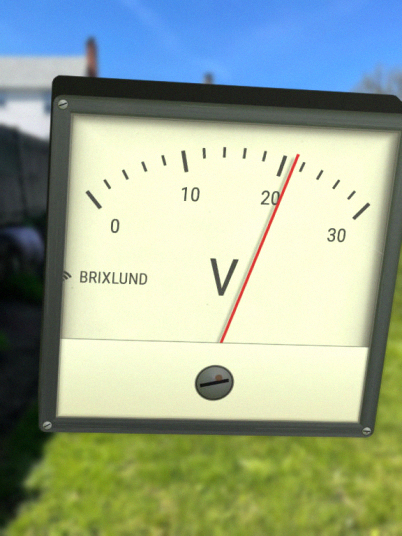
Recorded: 21 (V)
